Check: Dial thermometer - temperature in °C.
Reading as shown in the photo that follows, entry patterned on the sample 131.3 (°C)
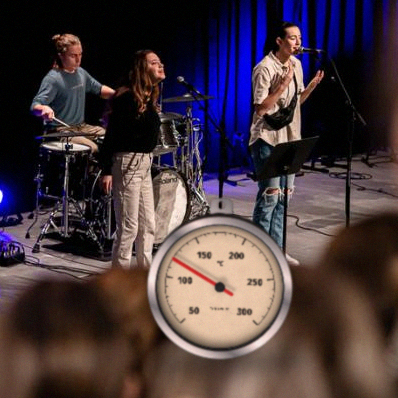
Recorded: 120 (°C)
